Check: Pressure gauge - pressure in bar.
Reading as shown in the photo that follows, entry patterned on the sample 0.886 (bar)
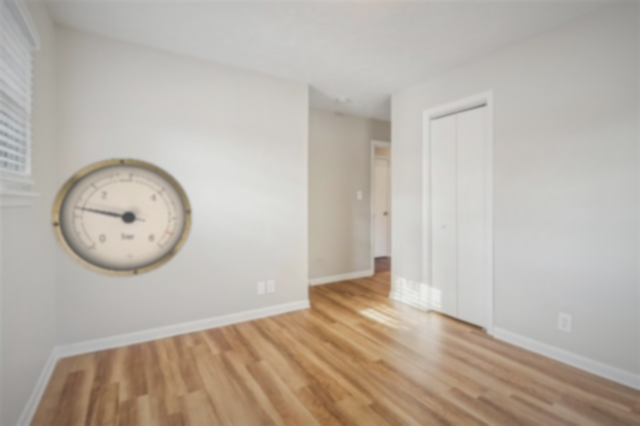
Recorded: 1.25 (bar)
